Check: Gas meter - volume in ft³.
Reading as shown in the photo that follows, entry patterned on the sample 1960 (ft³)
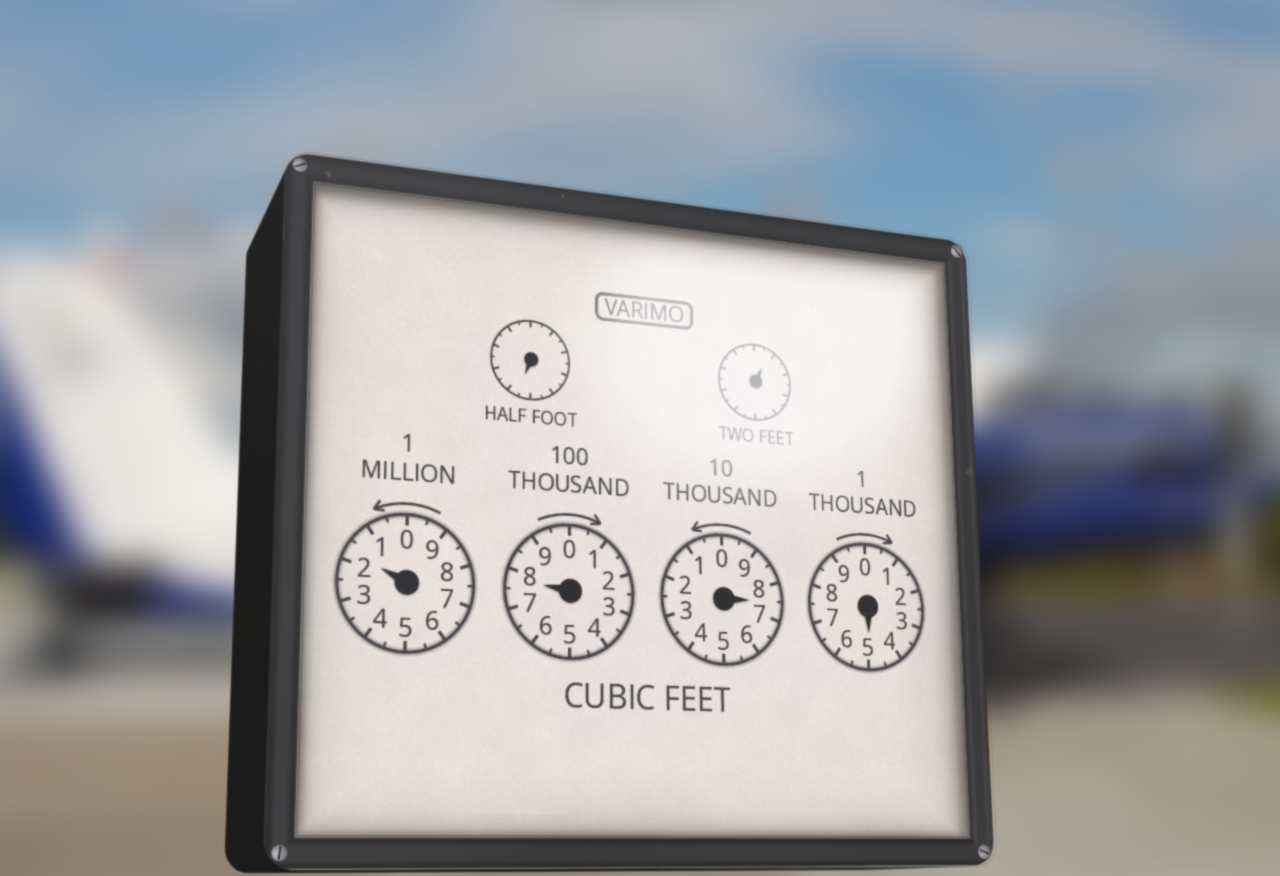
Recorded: 177500 (ft³)
